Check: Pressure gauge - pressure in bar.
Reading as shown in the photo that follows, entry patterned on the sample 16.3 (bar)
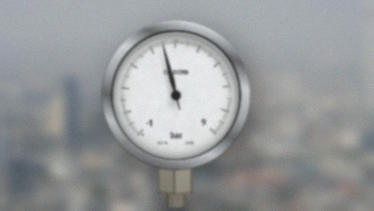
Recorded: 3.5 (bar)
